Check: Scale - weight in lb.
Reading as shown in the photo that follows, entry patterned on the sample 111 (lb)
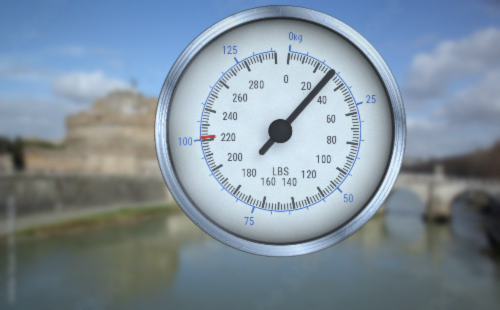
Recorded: 30 (lb)
